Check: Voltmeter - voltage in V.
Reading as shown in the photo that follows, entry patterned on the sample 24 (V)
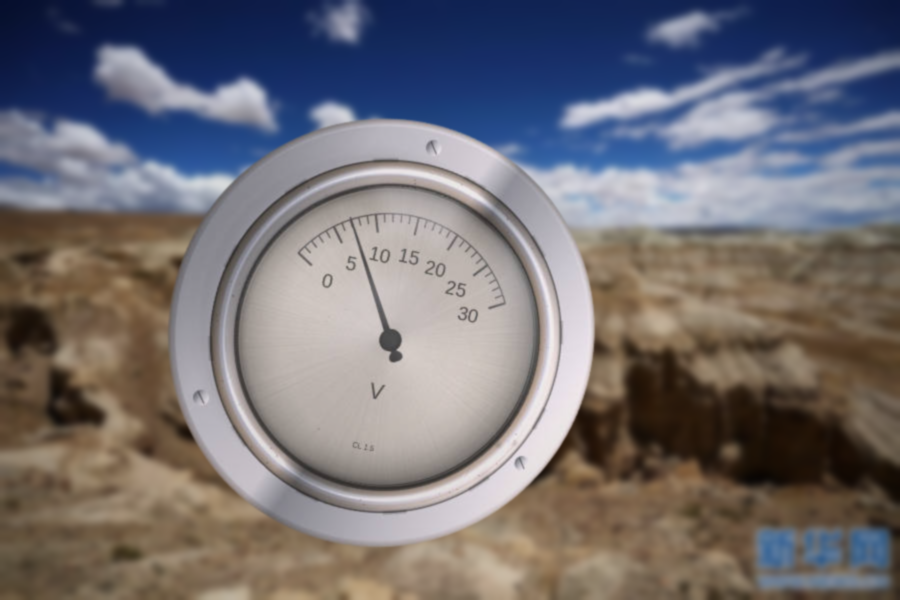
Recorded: 7 (V)
